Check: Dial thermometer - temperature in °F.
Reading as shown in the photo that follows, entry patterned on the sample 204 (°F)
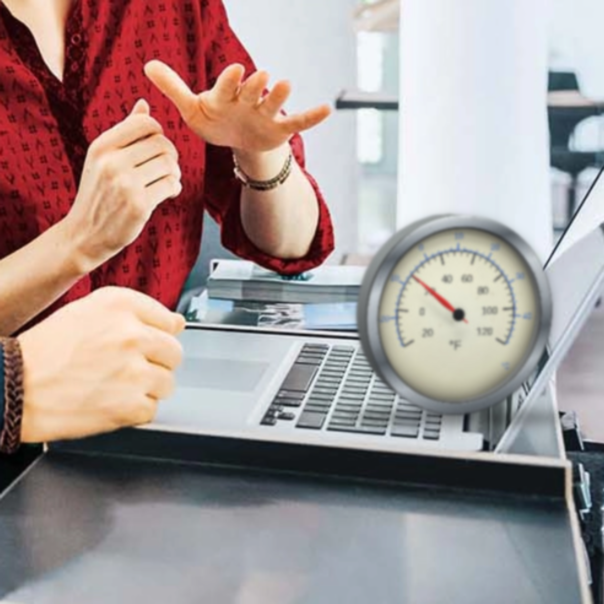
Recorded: 20 (°F)
